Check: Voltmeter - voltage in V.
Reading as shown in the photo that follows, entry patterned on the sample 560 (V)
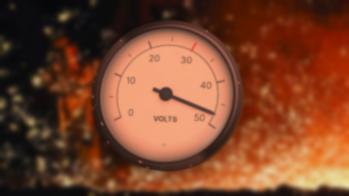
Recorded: 47.5 (V)
